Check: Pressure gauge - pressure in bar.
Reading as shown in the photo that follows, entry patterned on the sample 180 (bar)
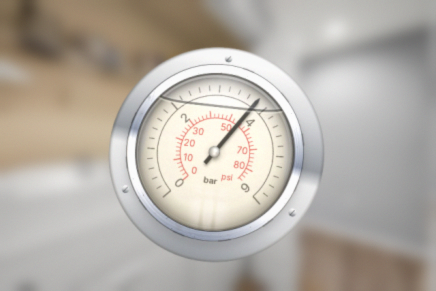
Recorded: 3.8 (bar)
